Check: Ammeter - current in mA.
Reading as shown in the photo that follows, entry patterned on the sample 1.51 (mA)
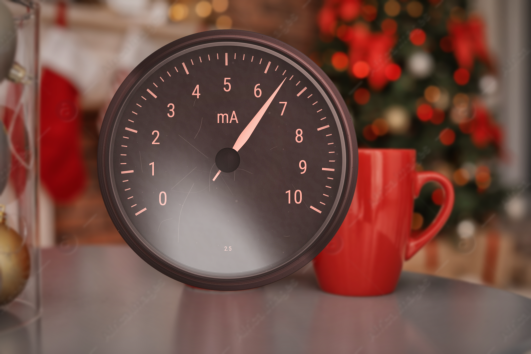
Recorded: 6.5 (mA)
